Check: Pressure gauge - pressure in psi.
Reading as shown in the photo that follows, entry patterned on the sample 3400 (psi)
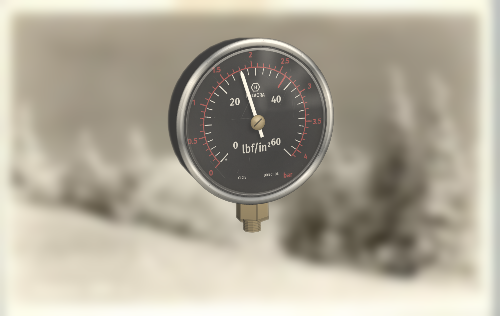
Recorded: 26 (psi)
